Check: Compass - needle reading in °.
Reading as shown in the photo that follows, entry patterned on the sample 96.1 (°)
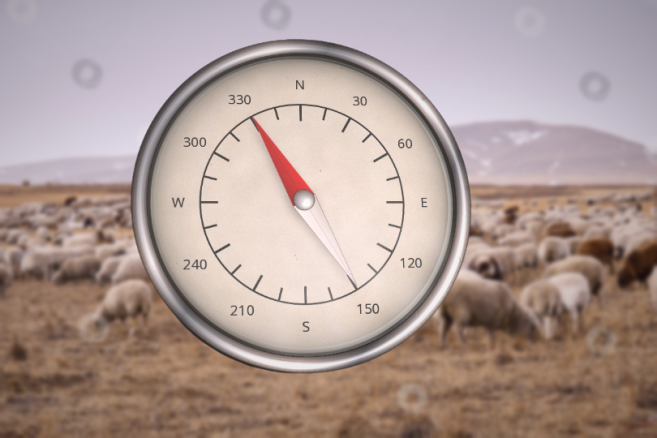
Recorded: 330 (°)
